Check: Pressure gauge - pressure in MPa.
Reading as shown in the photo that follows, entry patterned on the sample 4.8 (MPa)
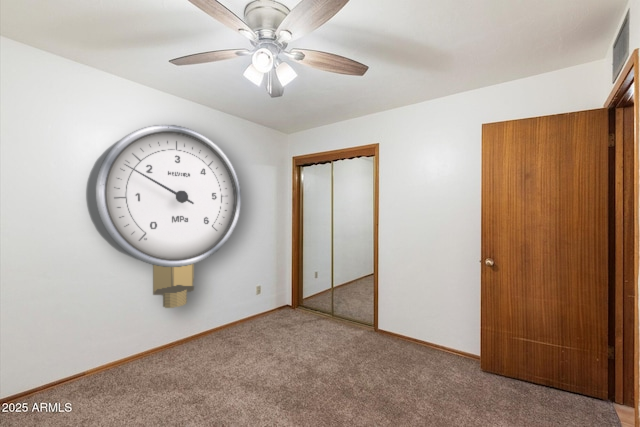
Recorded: 1.7 (MPa)
